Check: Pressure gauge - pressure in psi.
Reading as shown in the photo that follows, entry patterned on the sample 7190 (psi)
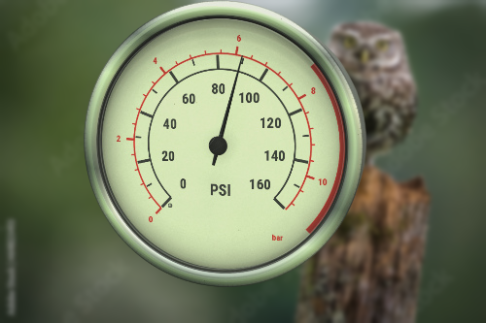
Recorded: 90 (psi)
